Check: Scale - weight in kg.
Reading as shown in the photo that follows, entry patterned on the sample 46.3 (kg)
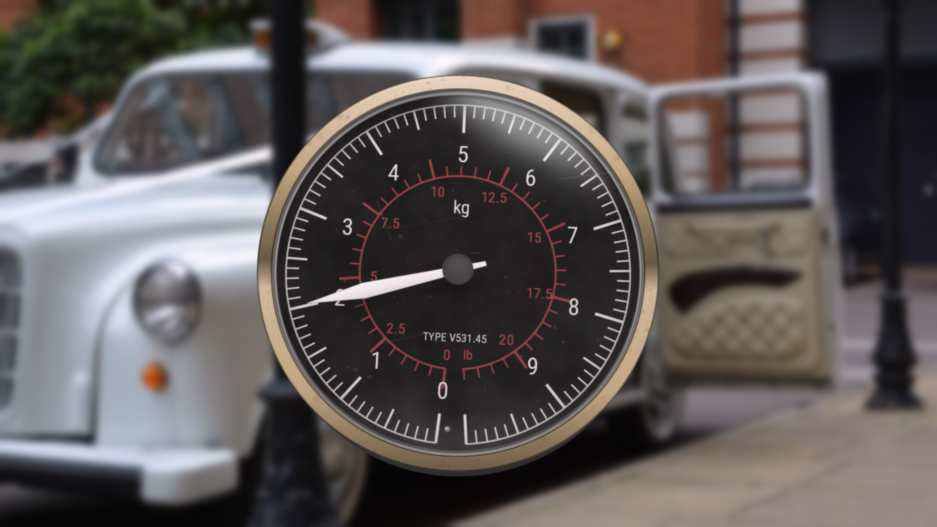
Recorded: 2 (kg)
